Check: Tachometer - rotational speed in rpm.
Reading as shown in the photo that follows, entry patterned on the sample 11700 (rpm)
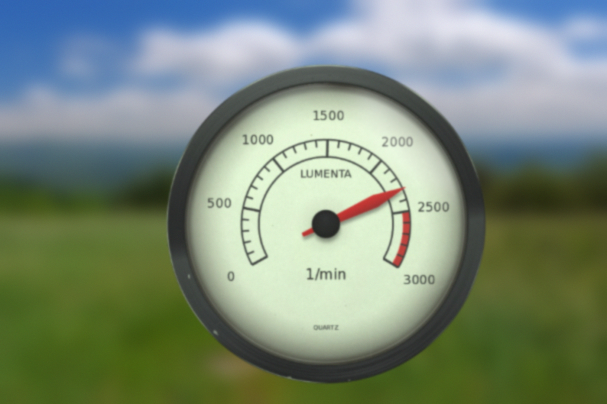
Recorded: 2300 (rpm)
